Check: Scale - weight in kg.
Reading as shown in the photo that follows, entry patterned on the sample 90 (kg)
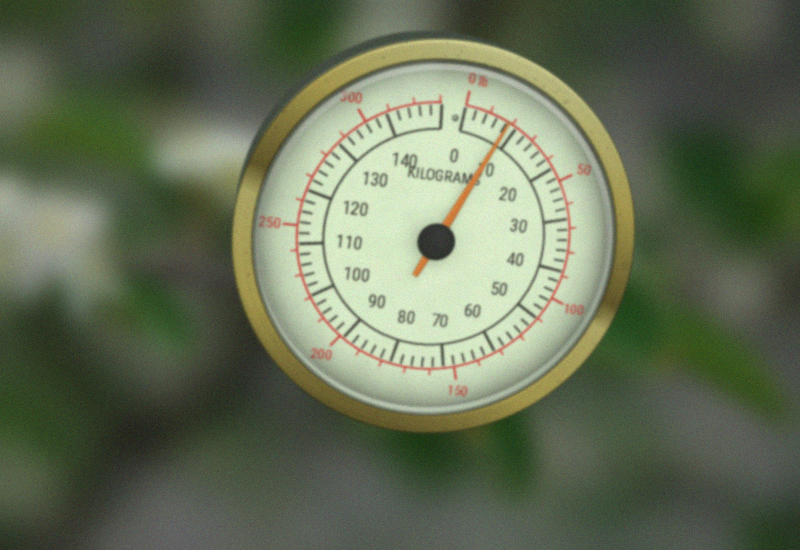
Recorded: 8 (kg)
